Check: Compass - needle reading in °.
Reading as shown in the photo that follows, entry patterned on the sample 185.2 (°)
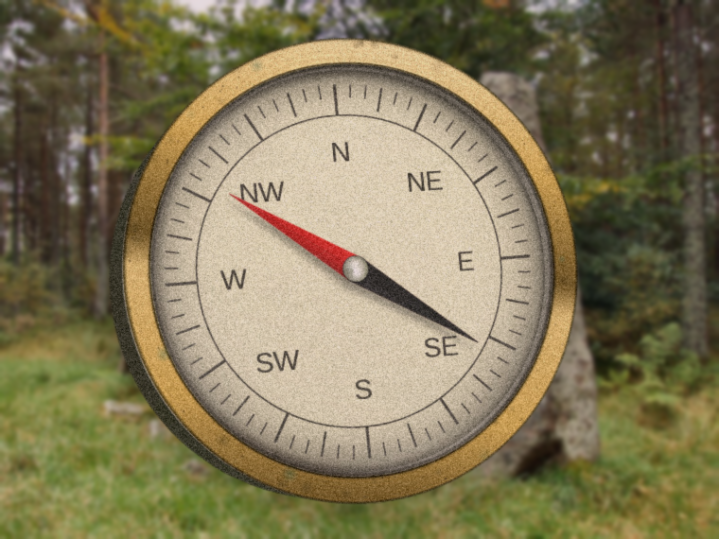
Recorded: 305 (°)
